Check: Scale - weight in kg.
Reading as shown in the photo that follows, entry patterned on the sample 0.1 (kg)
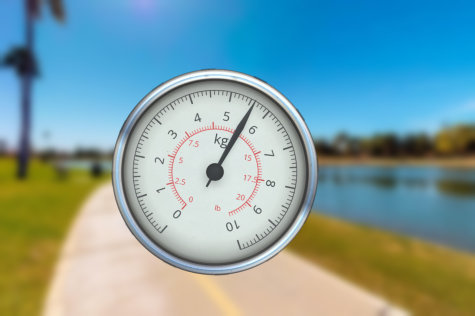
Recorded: 5.6 (kg)
